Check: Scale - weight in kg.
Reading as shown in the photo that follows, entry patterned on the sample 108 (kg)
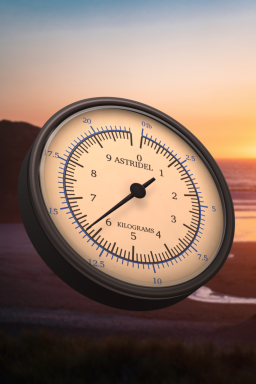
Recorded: 6.2 (kg)
